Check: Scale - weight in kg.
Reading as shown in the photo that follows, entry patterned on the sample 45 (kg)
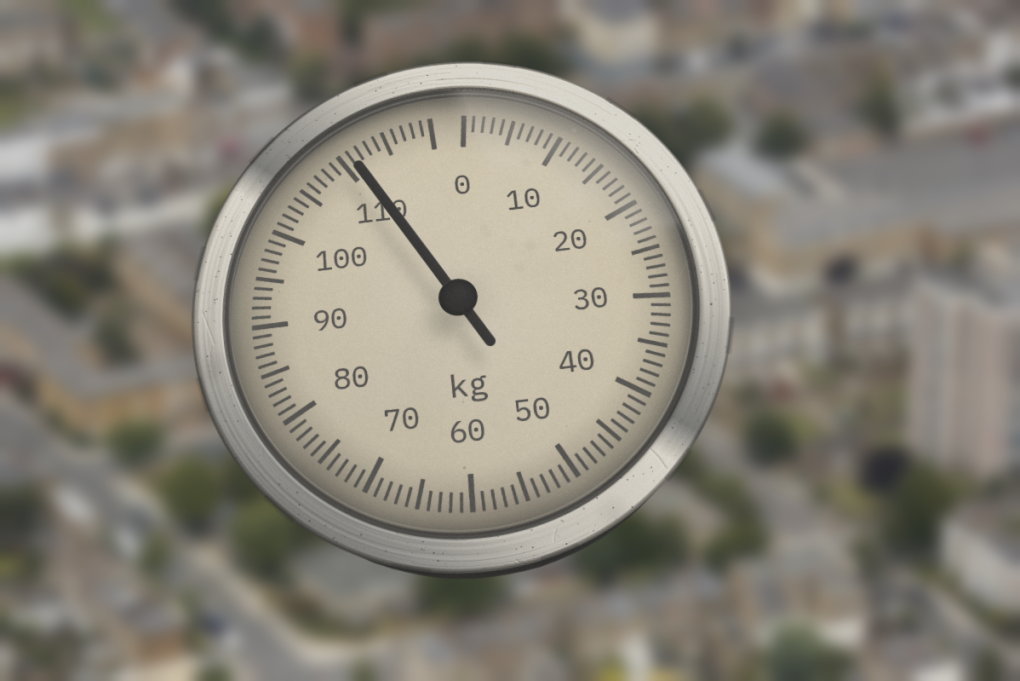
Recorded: 111 (kg)
